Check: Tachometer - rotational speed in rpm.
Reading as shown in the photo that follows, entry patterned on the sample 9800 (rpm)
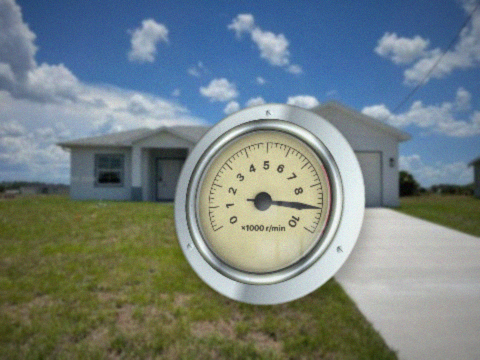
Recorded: 9000 (rpm)
